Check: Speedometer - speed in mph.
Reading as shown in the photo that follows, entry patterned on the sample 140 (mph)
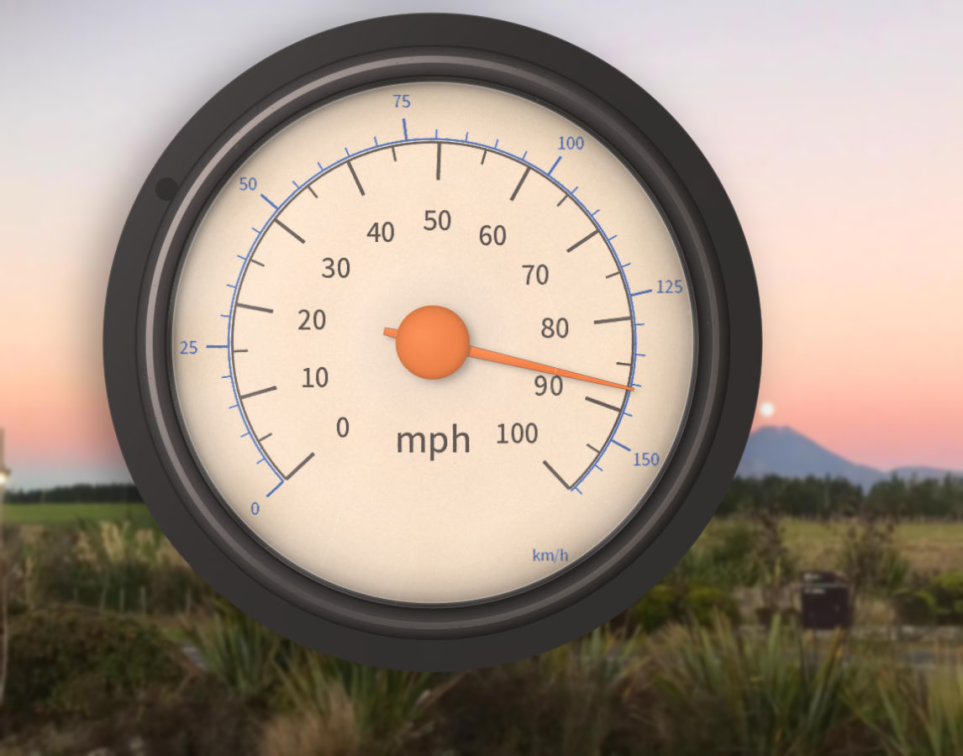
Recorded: 87.5 (mph)
